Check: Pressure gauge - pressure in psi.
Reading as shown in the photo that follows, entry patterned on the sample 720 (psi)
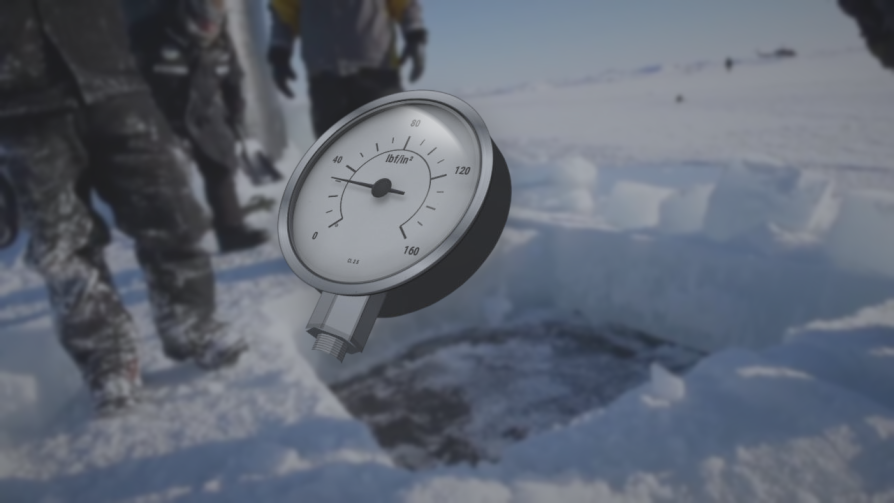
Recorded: 30 (psi)
